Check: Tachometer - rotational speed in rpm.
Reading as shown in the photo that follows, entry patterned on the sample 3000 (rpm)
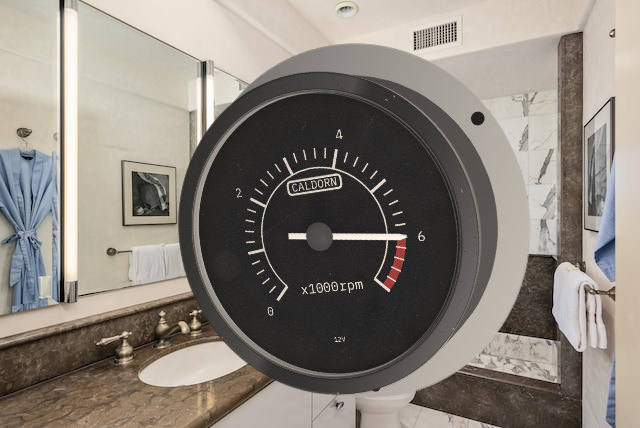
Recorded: 6000 (rpm)
